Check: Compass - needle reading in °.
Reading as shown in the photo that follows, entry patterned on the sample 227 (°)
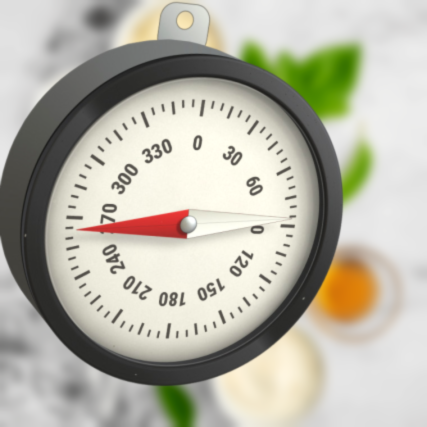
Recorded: 265 (°)
